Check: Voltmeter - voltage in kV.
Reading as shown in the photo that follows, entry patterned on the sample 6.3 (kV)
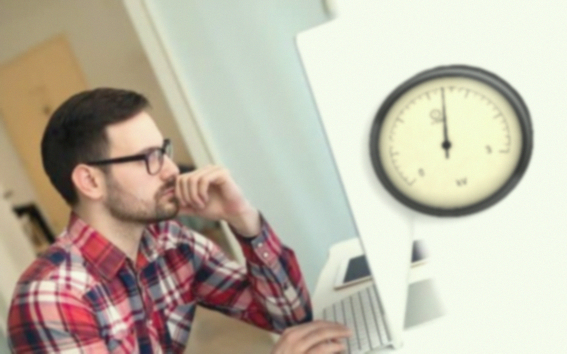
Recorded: 1.7 (kV)
